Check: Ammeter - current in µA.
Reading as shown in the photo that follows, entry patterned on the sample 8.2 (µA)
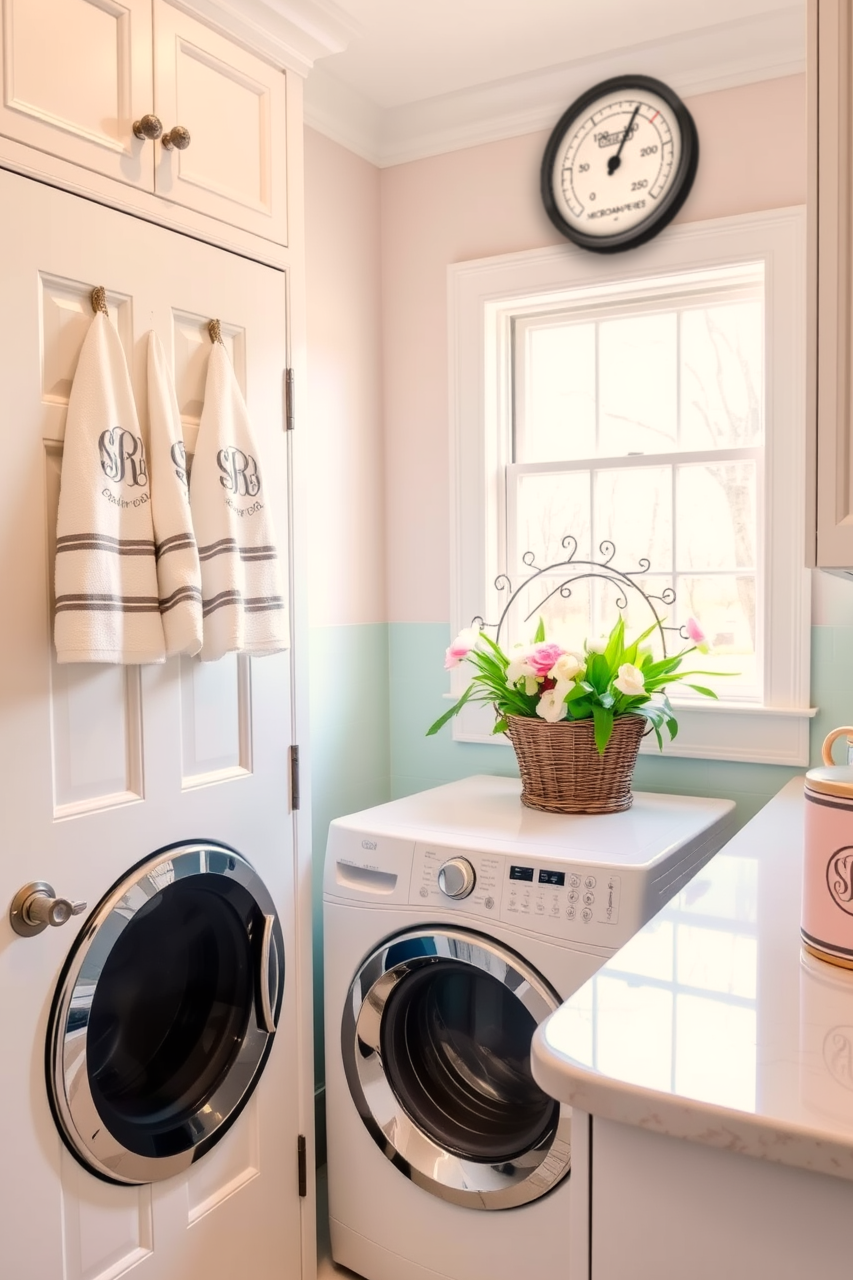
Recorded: 150 (µA)
